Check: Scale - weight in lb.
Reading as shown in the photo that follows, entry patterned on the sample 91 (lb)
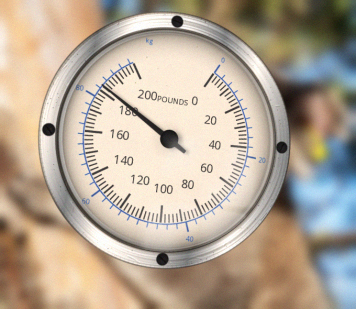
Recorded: 182 (lb)
